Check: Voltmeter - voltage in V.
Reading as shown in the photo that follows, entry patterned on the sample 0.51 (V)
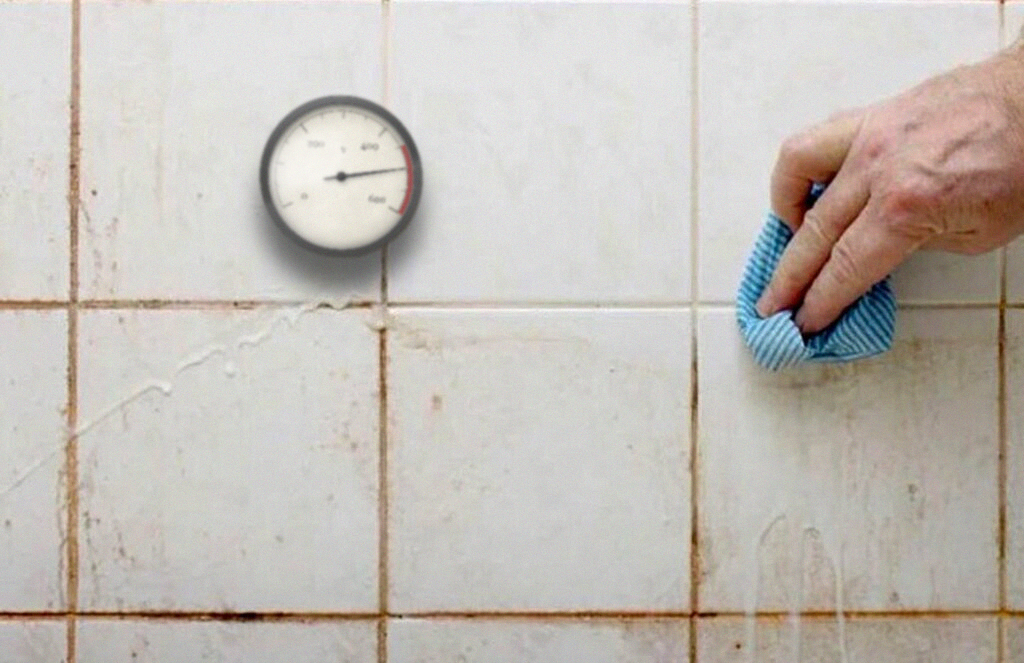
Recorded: 500 (V)
